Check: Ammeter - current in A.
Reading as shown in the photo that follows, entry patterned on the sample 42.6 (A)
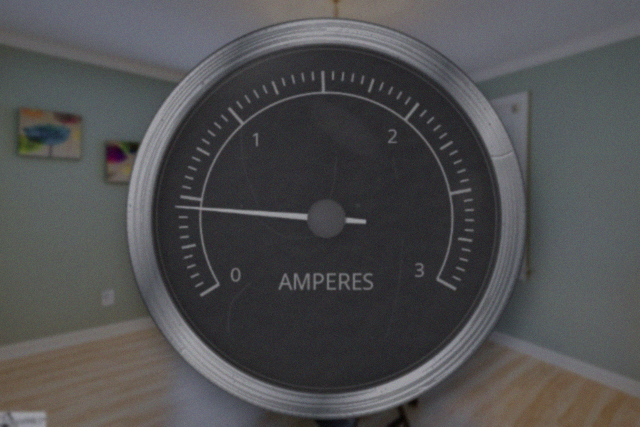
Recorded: 0.45 (A)
